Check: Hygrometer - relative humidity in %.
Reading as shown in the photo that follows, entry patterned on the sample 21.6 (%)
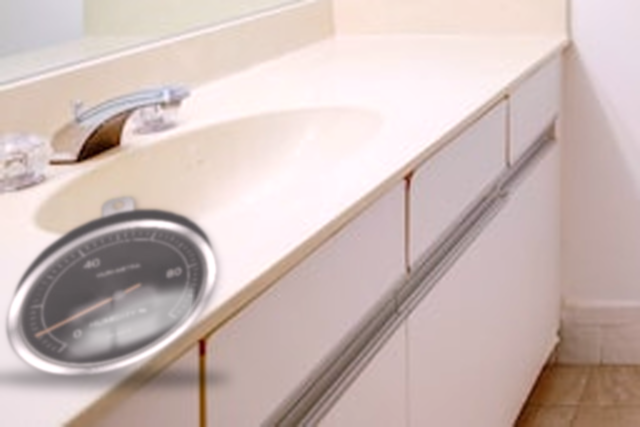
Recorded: 10 (%)
